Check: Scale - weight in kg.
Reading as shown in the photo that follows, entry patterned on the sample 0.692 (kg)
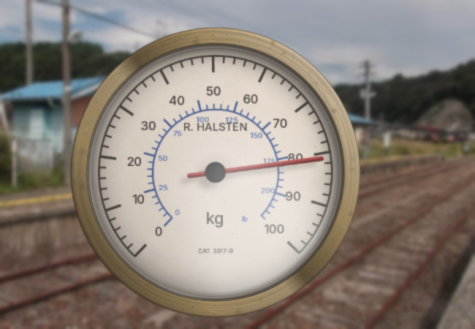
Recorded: 81 (kg)
